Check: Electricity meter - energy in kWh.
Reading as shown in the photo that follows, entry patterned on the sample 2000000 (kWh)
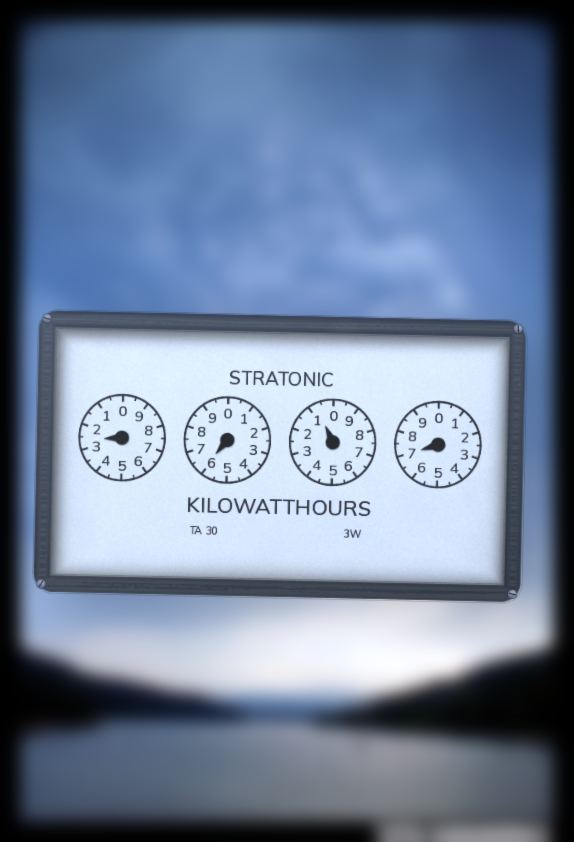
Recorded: 2607 (kWh)
